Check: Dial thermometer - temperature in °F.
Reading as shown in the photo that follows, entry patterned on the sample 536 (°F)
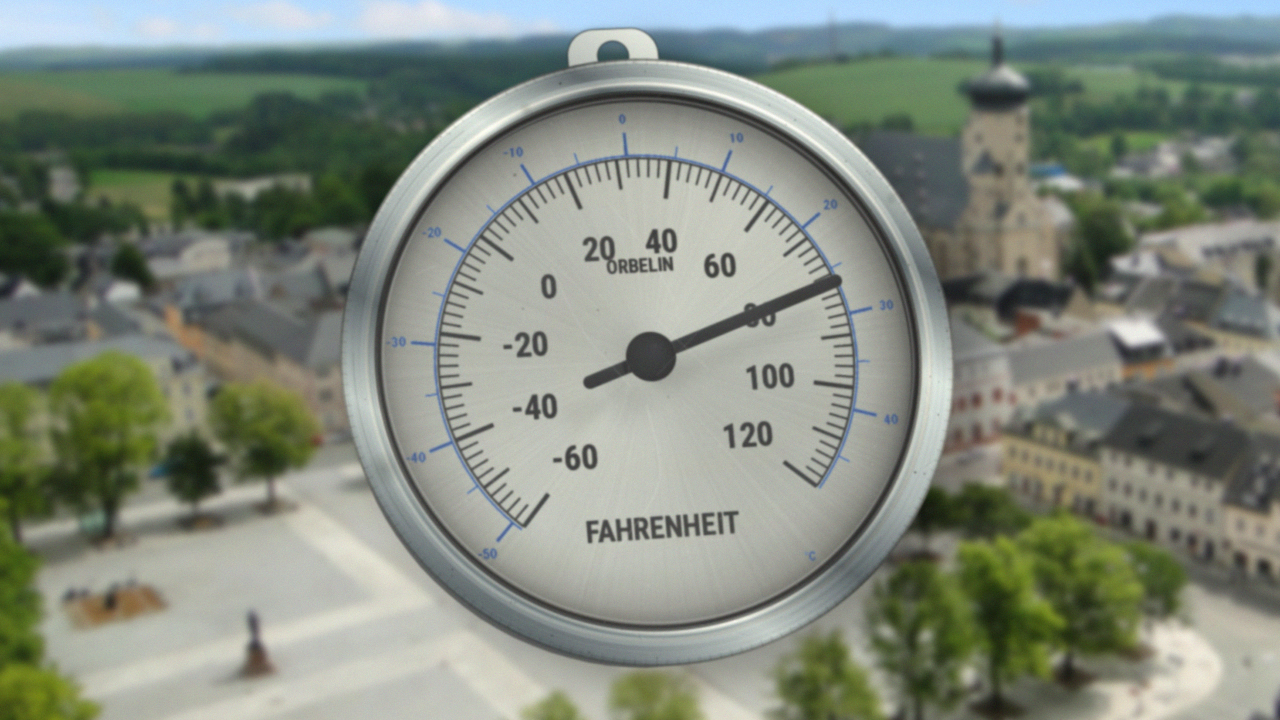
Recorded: 80 (°F)
